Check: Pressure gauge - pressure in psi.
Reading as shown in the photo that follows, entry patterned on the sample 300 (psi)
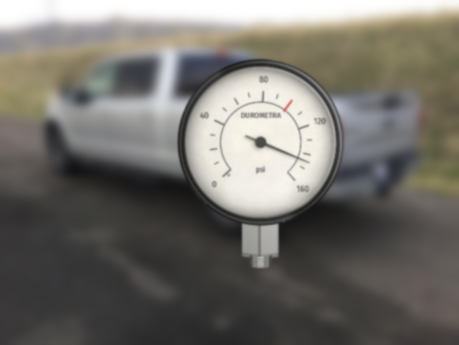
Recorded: 145 (psi)
